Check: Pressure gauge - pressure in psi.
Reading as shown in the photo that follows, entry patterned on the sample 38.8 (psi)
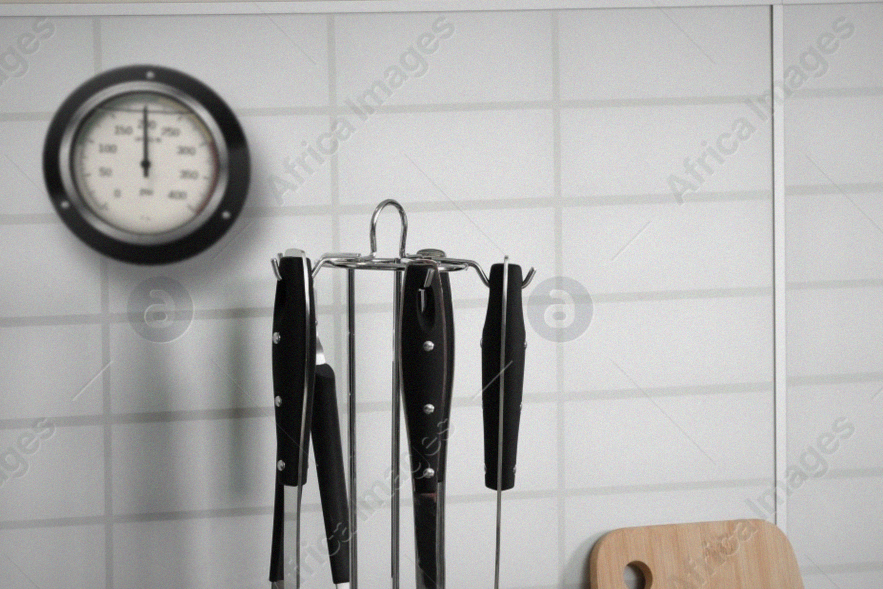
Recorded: 200 (psi)
